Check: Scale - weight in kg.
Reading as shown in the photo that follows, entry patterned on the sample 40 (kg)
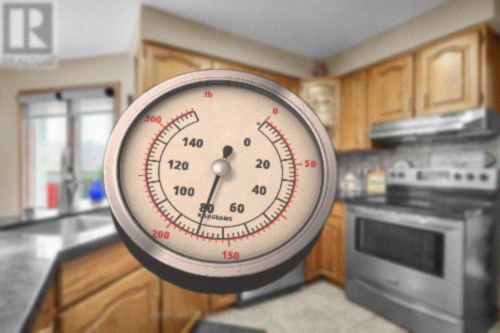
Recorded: 80 (kg)
